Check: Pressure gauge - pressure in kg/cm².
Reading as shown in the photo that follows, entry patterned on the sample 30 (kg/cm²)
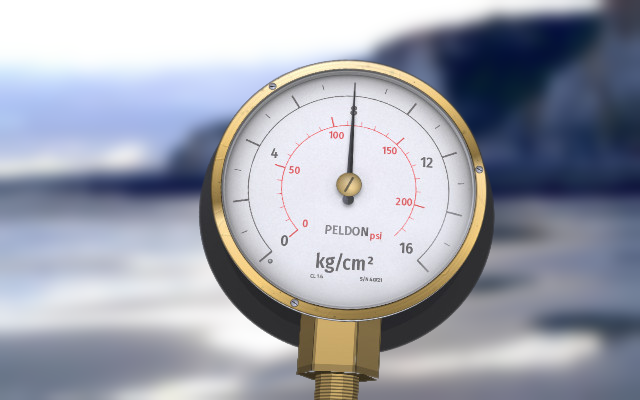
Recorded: 8 (kg/cm²)
